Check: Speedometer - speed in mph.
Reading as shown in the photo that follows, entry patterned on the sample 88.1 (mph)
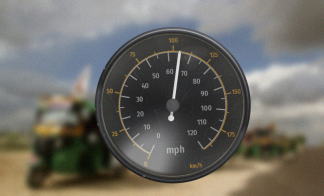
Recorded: 65 (mph)
